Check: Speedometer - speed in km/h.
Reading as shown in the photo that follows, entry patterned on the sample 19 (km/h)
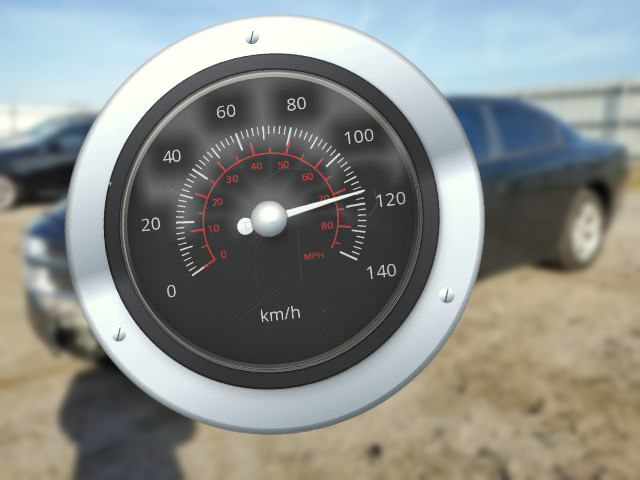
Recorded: 116 (km/h)
